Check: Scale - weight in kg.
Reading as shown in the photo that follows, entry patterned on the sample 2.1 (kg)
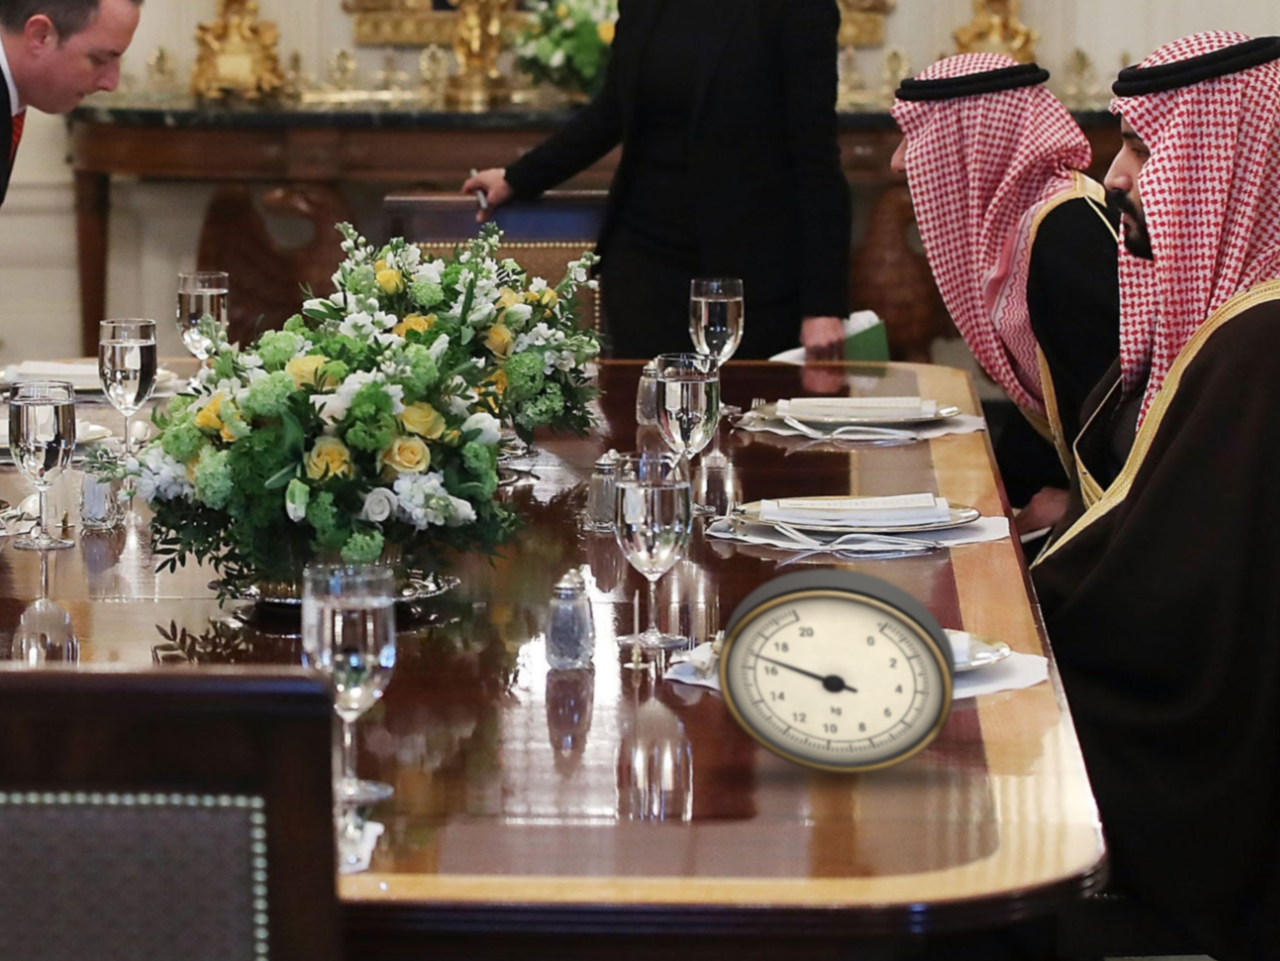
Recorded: 17 (kg)
